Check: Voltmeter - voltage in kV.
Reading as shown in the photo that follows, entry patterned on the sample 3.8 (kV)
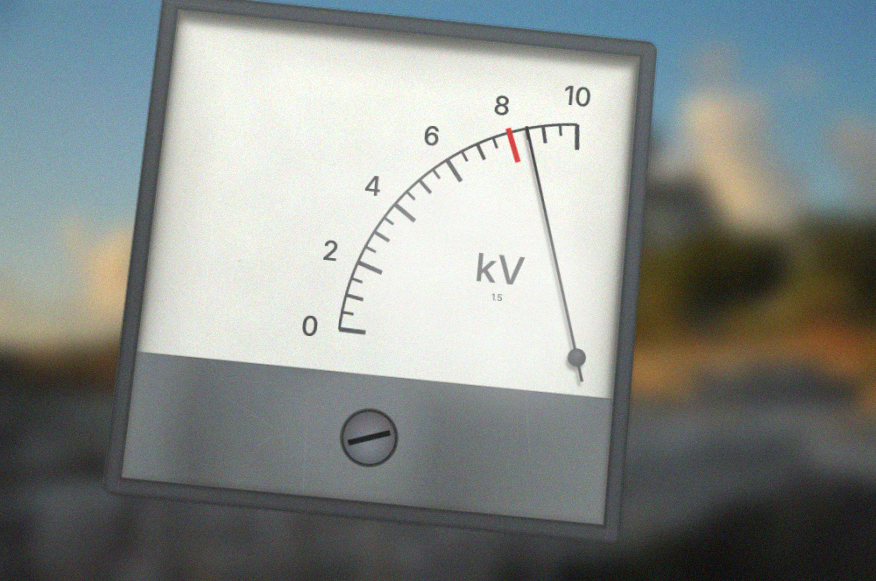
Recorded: 8.5 (kV)
